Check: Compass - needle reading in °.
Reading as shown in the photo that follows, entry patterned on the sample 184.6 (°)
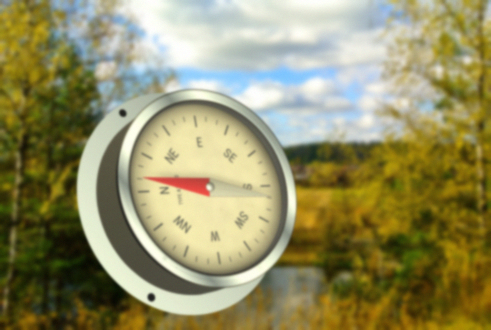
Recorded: 10 (°)
